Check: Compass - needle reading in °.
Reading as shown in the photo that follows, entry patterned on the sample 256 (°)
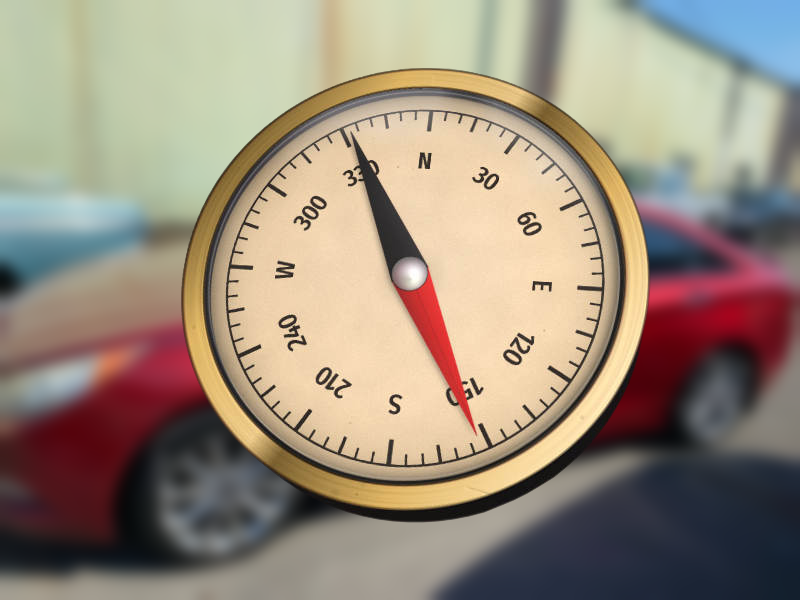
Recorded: 152.5 (°)
